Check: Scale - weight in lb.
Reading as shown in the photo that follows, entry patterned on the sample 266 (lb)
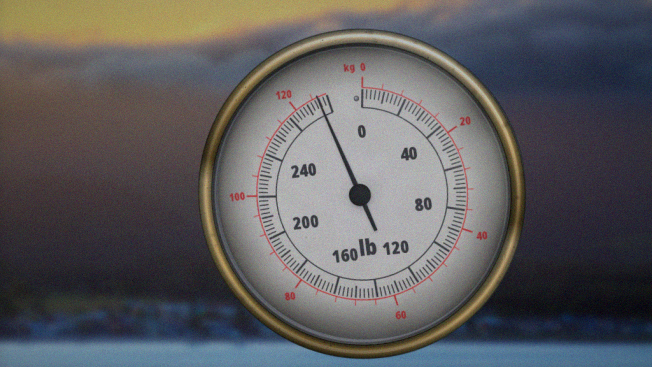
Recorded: 276 (lb)
